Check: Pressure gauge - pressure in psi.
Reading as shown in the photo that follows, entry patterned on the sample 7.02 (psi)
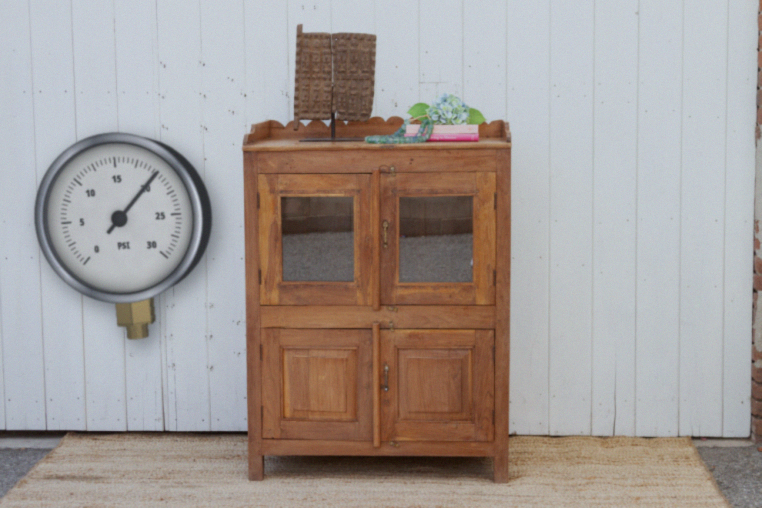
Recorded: 20 (psi)
